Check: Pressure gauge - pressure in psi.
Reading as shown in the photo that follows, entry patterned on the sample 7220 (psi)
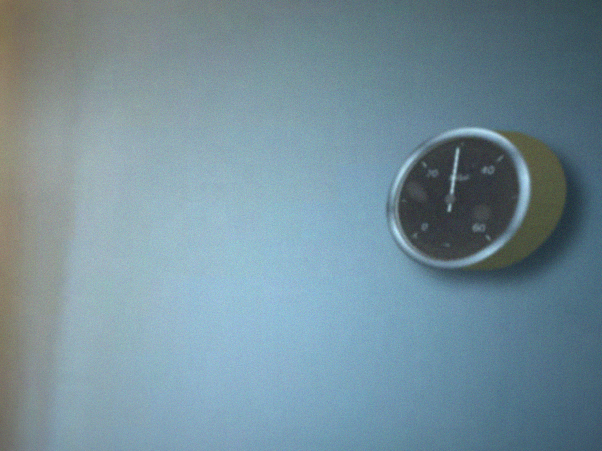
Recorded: 30 (psi)
